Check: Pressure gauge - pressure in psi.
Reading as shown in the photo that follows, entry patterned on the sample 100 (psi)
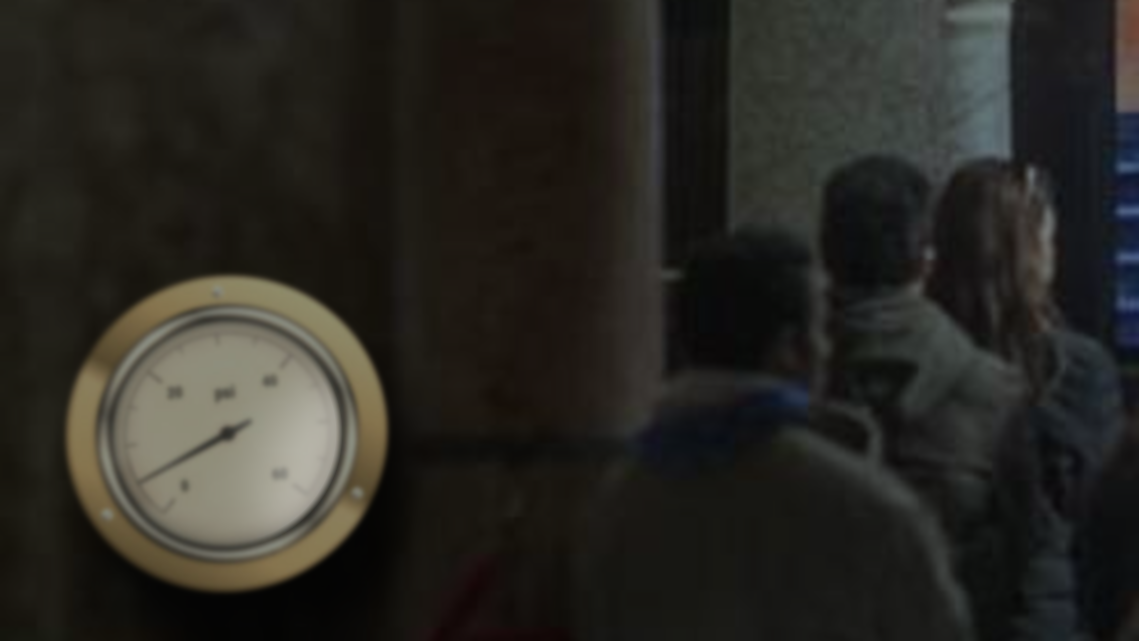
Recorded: 5 (psi)
